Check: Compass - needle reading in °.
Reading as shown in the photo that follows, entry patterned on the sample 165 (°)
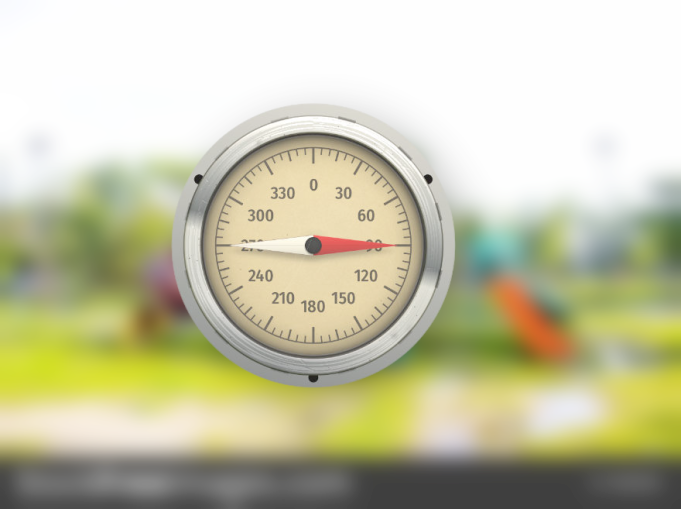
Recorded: 90 (°)
